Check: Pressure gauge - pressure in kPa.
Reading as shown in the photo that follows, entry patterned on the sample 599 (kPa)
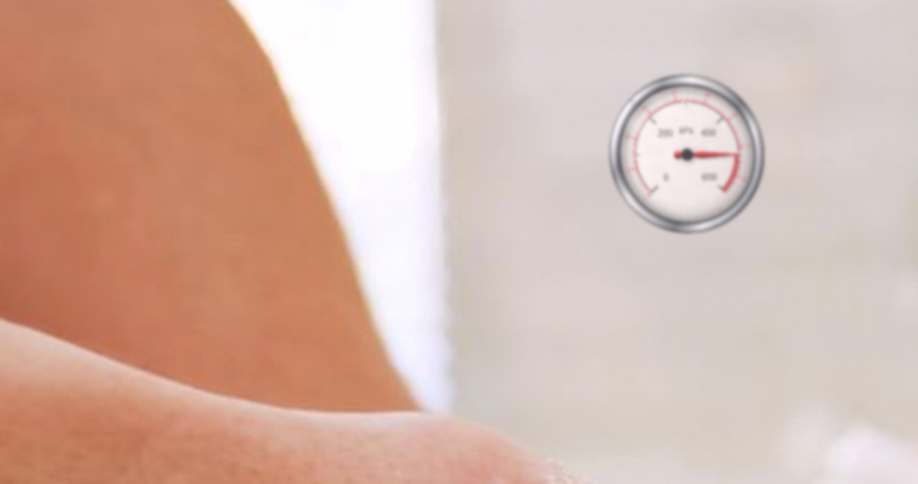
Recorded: 500 (kPa)
